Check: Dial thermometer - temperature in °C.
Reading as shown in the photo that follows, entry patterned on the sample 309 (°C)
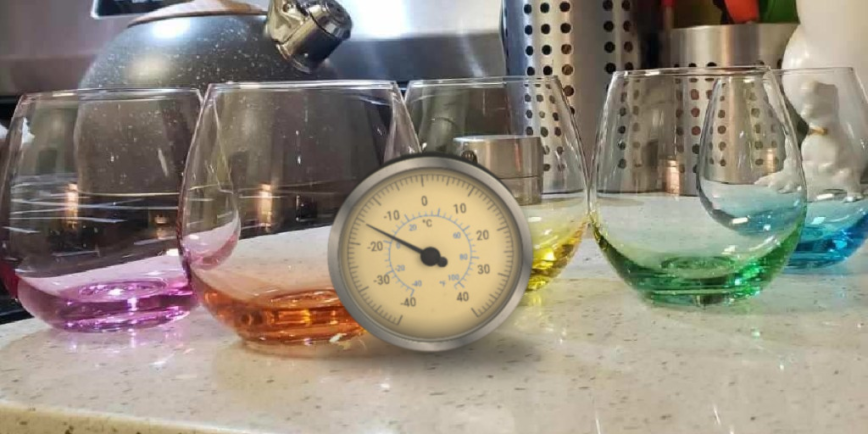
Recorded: -15 (°C)
